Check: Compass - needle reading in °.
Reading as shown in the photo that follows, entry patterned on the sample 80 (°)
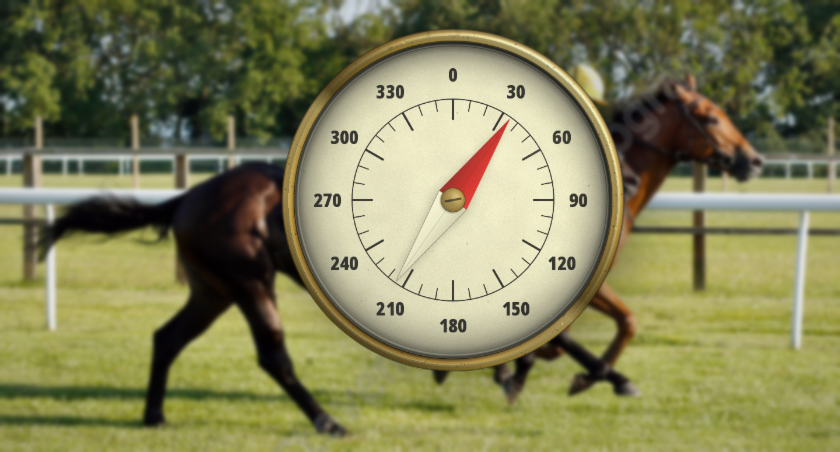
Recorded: 35 (°)
